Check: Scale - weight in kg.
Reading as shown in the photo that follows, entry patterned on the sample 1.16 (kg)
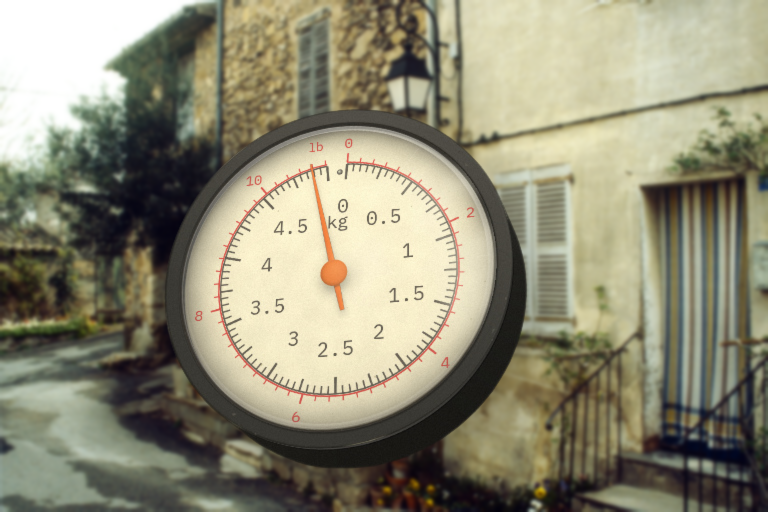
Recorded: 4.9 (kg)
